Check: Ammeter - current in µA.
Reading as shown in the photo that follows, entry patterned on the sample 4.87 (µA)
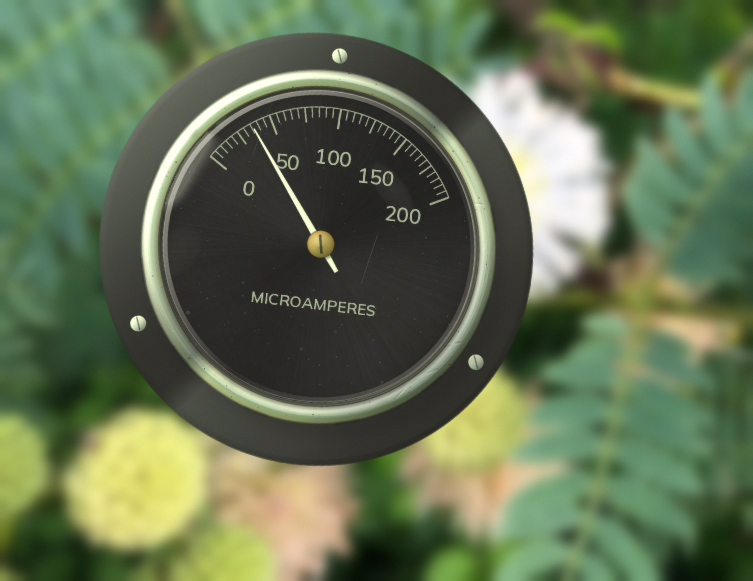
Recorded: 35 (µA)
